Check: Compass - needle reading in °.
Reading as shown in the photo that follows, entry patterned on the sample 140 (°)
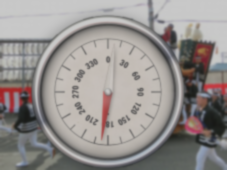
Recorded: 187.5 (°)
